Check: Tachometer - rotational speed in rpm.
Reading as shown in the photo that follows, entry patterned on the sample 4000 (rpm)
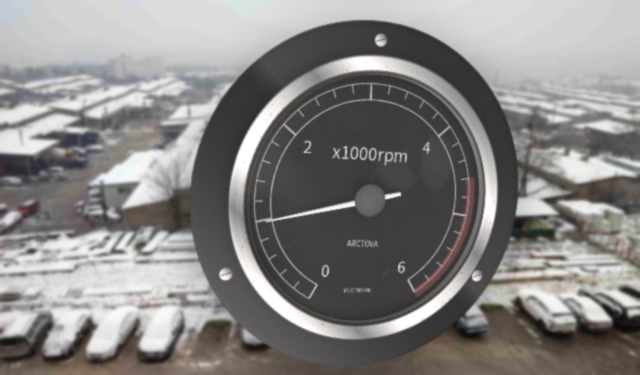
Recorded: 1000 (rpm)
